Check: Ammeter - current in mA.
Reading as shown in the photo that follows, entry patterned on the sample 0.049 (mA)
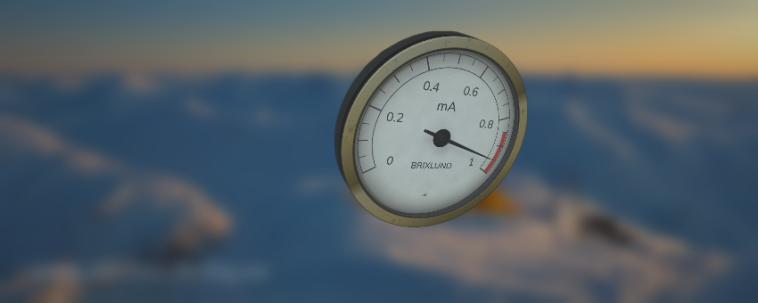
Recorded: 0.95 (mA)
